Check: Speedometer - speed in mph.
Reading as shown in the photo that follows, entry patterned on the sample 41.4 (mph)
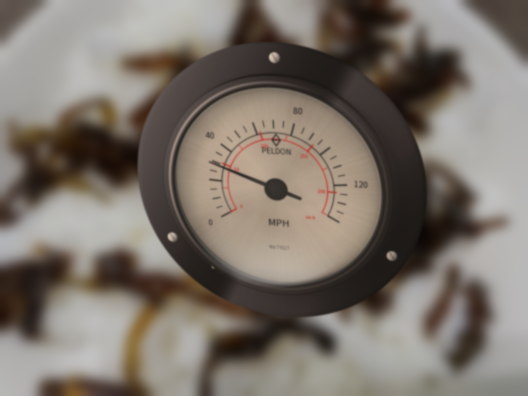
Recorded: 30 (mph)
